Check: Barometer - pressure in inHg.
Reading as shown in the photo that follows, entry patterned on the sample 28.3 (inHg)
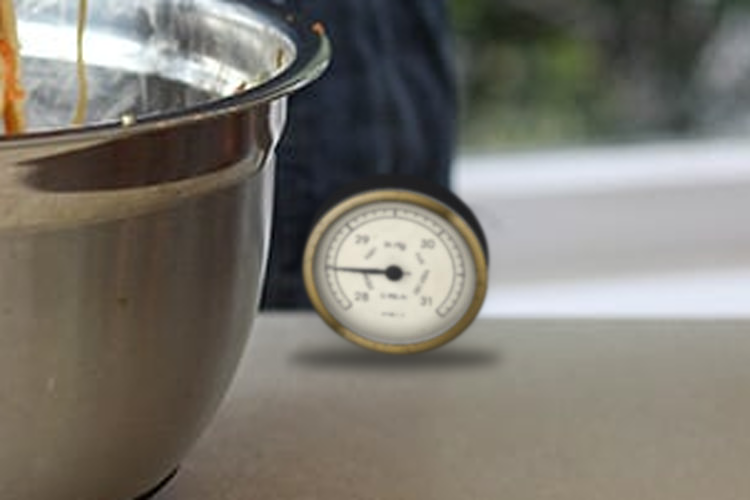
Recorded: 28.5 (inHg)
